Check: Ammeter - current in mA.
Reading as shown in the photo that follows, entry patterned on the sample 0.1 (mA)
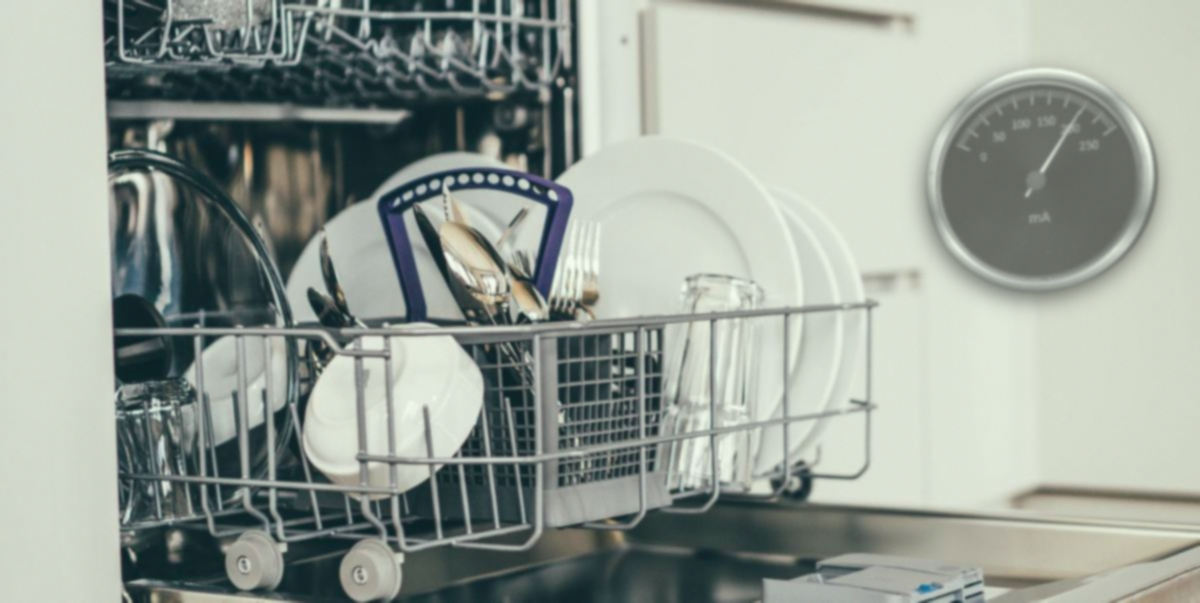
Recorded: 200 (mA)
